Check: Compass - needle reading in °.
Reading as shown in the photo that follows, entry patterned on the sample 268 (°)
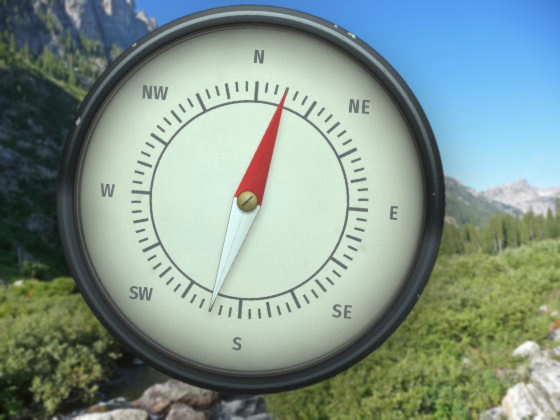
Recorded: 15 (°)
